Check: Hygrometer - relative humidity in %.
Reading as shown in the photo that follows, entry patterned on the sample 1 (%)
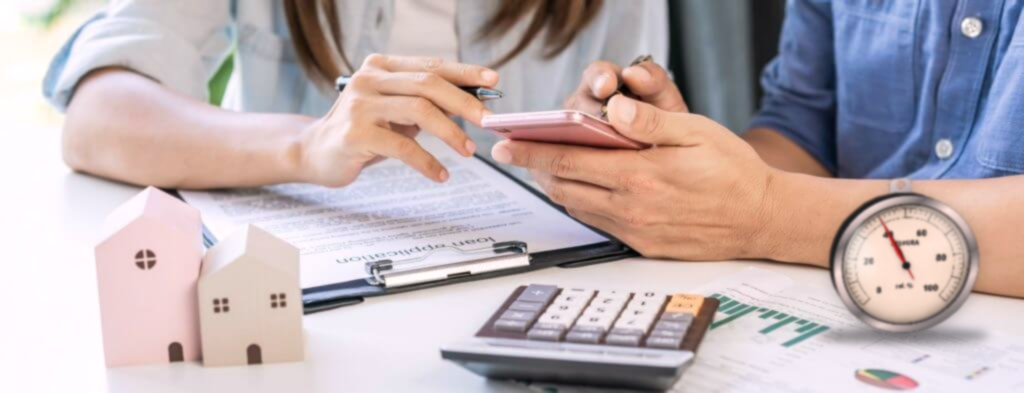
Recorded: 40 (%)
